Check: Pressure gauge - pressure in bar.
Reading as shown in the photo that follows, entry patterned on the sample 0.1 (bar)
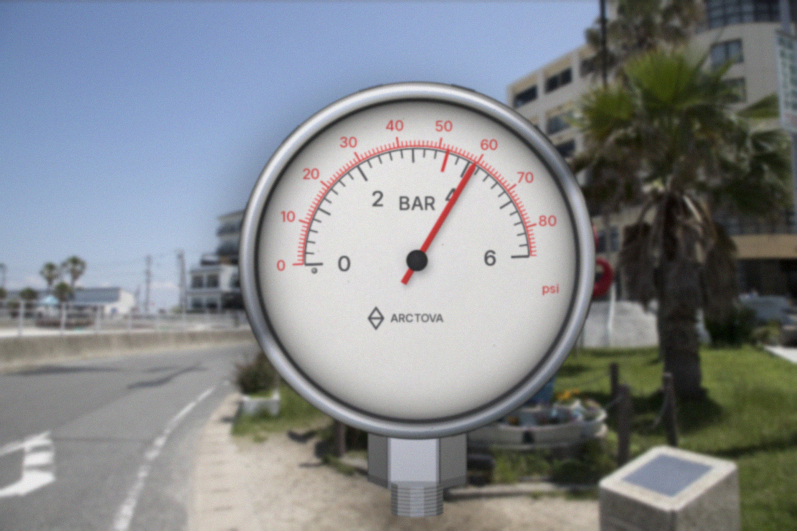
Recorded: 4.1 (bar)
